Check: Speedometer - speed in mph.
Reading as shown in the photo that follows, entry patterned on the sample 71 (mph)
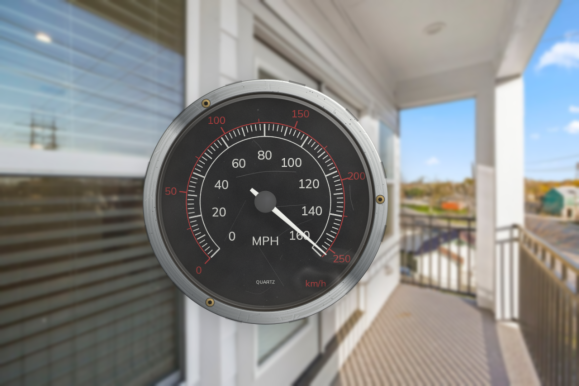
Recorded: 158 (mph)
